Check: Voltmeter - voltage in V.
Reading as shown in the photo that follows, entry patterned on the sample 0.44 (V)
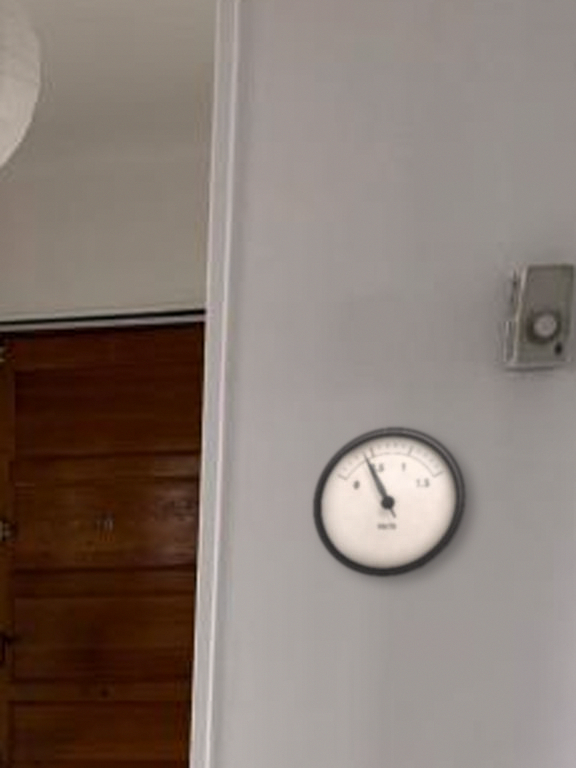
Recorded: 0.4 (V)
